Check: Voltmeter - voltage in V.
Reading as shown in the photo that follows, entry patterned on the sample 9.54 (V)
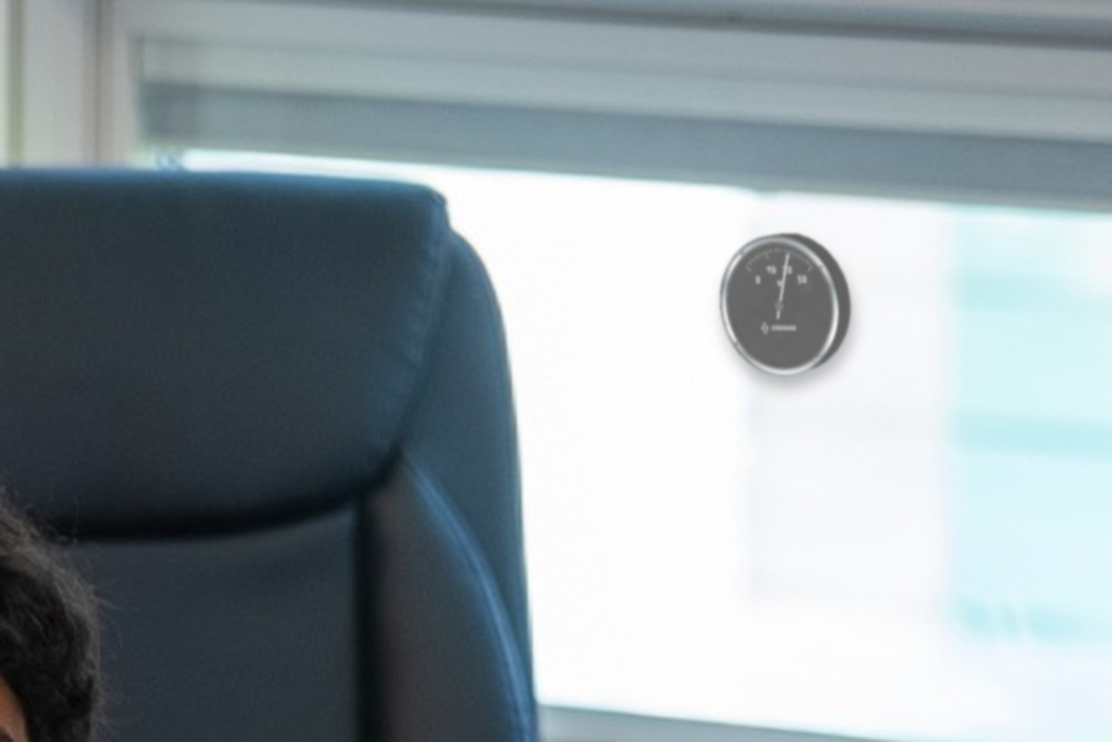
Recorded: 20 (V)
